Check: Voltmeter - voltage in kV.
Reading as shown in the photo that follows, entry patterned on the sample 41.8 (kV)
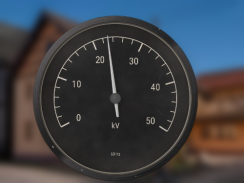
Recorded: 23 (kV)
